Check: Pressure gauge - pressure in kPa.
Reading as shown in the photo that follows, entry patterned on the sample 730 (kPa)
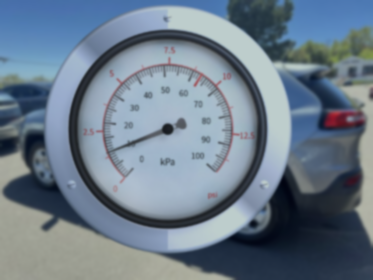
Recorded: 10 (kPa)
